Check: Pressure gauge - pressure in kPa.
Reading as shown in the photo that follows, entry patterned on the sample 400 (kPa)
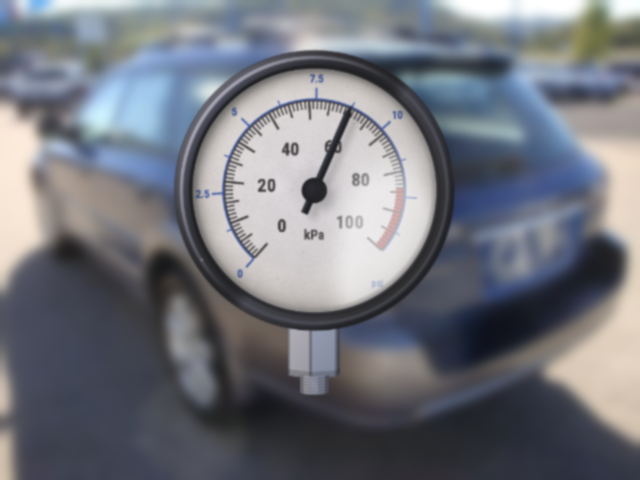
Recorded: 60 (kPa)
